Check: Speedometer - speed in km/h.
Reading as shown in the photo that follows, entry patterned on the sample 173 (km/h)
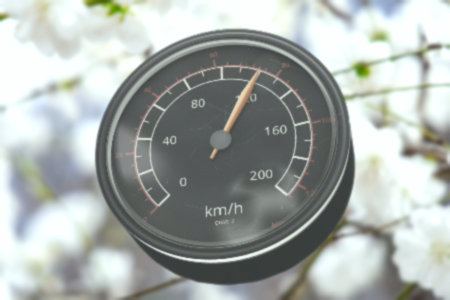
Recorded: 120 (km/h)
